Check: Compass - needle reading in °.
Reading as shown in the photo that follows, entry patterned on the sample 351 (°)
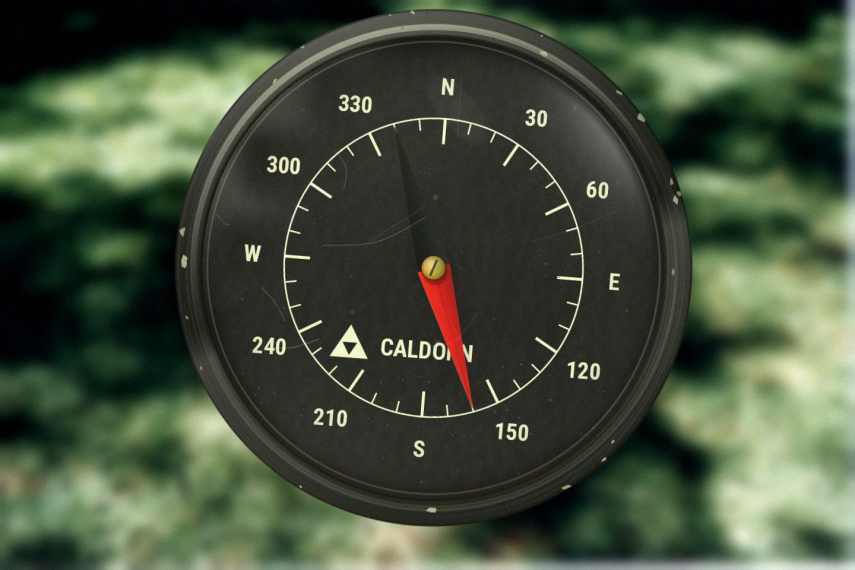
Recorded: 160 (°)
